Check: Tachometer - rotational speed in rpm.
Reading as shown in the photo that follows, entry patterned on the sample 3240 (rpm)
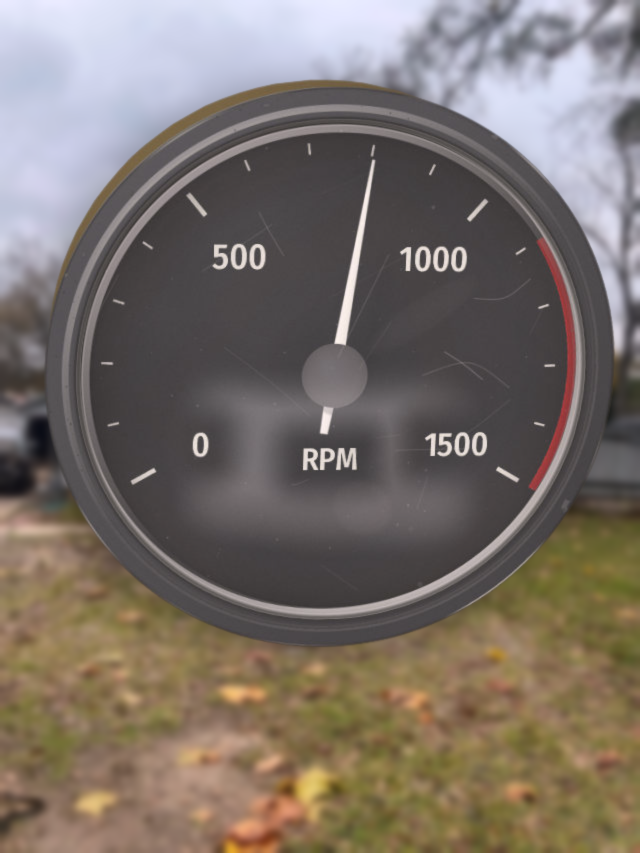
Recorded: 800 (rpm)
